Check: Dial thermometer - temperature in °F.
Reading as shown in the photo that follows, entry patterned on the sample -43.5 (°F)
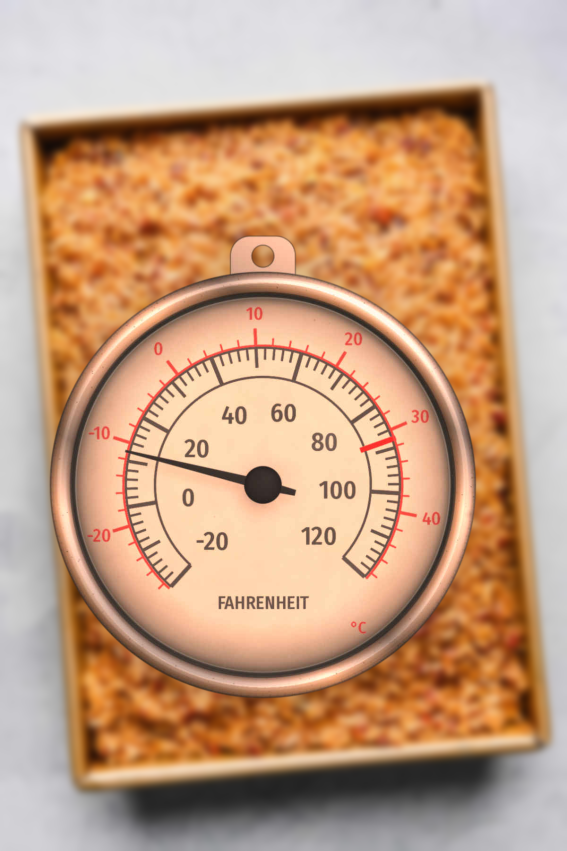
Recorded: 12 (°F)
